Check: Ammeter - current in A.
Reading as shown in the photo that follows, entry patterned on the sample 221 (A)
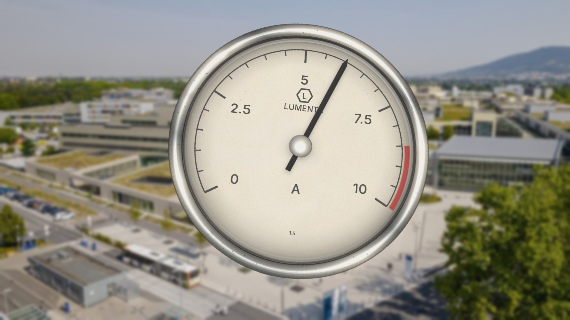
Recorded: 6 (A)
